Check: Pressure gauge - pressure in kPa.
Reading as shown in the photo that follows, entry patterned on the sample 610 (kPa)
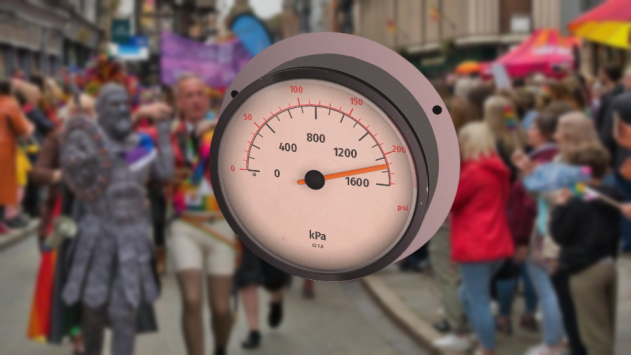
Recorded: 1450 (kPa)
